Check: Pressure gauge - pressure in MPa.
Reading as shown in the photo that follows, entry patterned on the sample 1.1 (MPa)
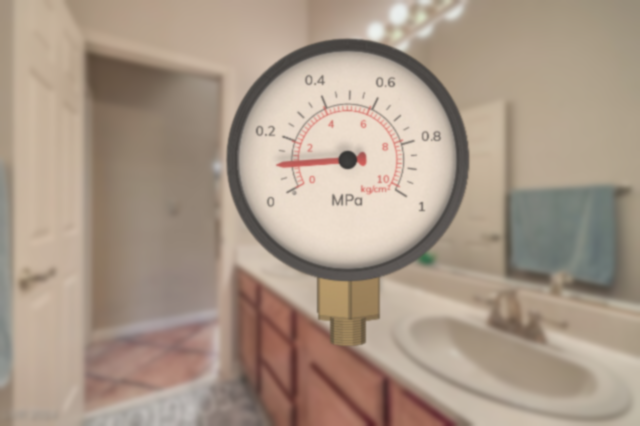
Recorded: 0.1 (MPa)
